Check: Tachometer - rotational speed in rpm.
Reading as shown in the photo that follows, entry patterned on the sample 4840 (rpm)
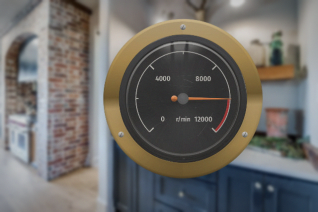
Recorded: 10000 (rpm)
